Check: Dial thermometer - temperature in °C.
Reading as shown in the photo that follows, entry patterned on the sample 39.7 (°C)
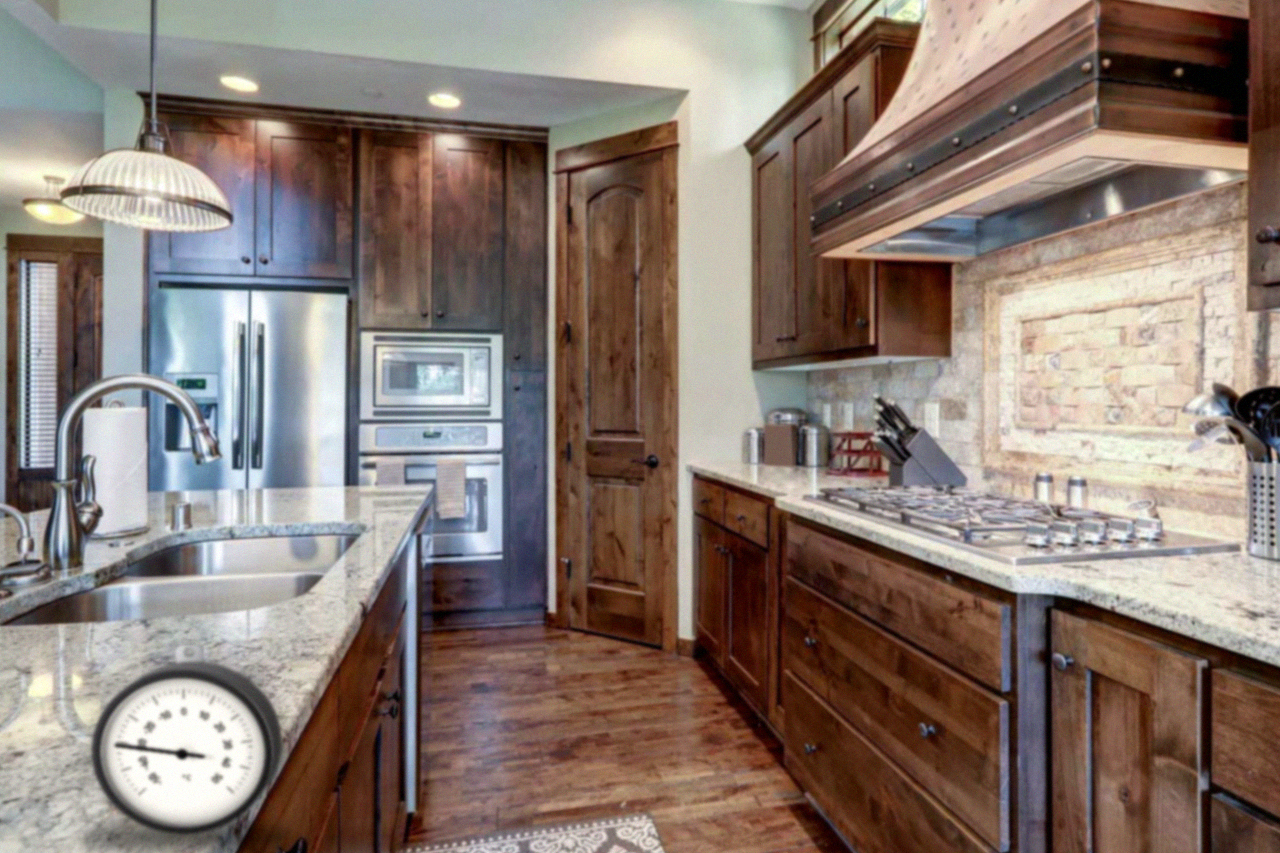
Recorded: -30 (°C)
